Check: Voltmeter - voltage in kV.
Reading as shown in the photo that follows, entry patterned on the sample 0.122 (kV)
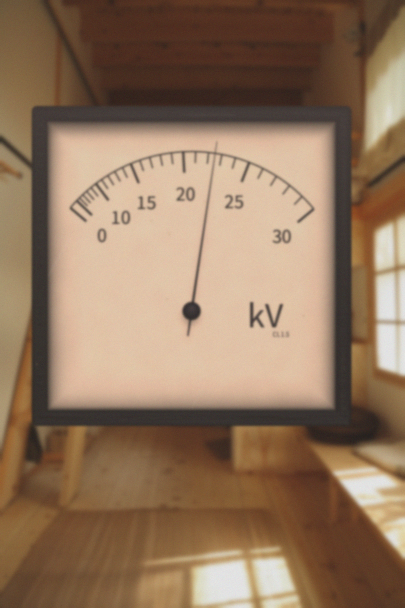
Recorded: 22.5 (kV)
